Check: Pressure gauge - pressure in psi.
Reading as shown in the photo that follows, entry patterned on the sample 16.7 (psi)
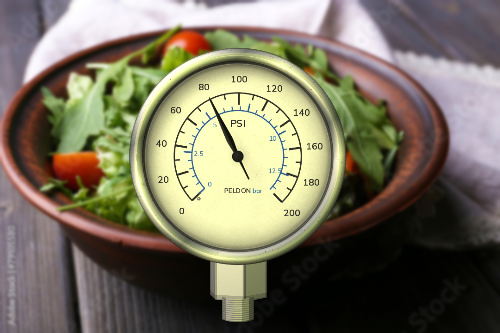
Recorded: 80 (psi)
